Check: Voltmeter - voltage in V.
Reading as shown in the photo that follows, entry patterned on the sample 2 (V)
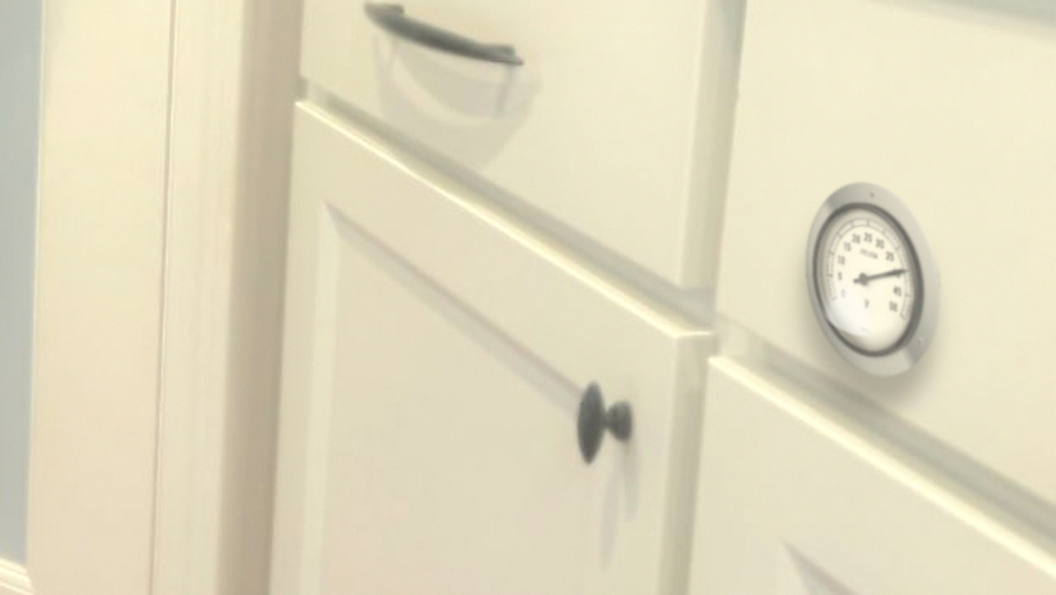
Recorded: 40 (V)
